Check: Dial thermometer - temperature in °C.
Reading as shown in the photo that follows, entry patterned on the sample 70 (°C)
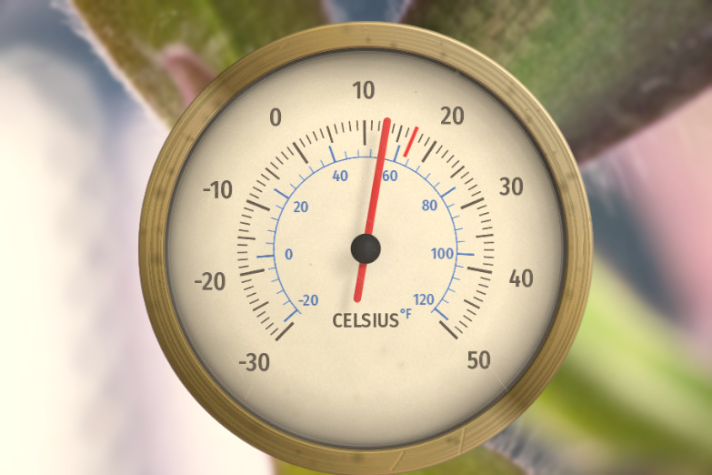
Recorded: 13 (°C)
